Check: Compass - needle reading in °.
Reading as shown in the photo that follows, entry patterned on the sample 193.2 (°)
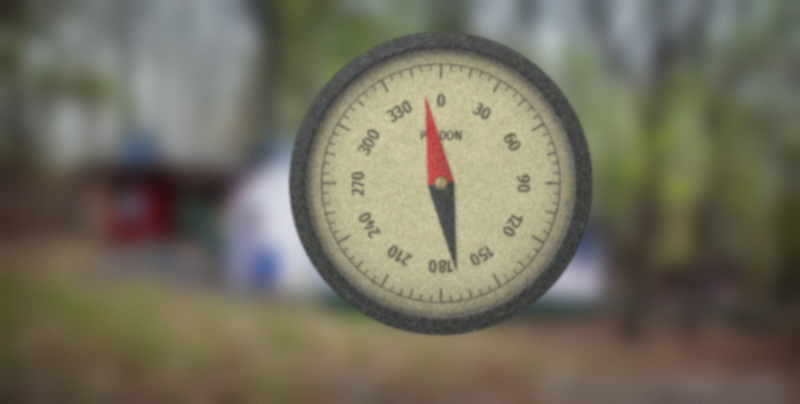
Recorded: 350 (°)
